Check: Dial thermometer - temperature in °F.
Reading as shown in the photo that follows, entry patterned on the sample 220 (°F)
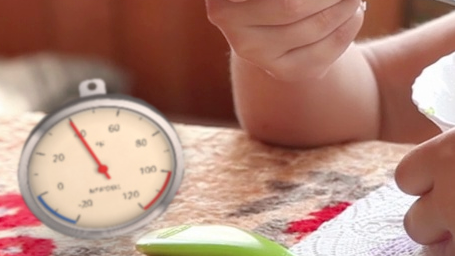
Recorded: 40 (°F)
